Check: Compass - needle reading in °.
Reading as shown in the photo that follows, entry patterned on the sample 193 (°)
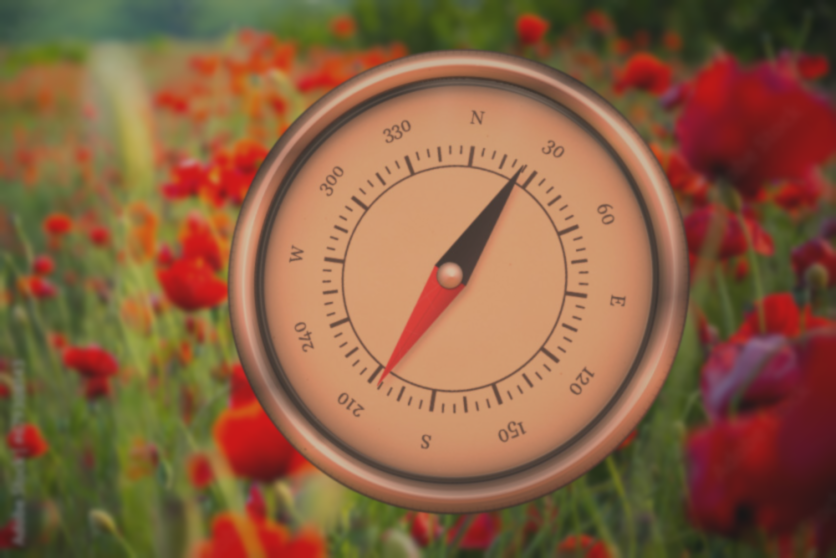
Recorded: 205 (°)
